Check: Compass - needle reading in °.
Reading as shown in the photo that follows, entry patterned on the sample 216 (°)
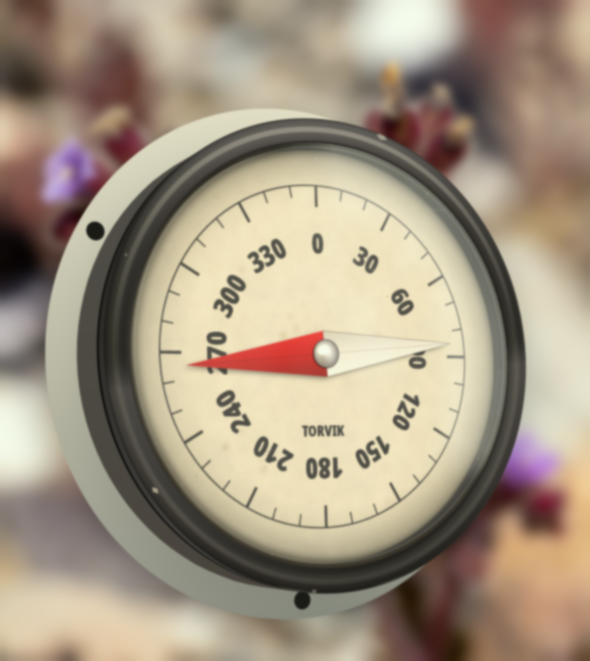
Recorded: 265 (°)
